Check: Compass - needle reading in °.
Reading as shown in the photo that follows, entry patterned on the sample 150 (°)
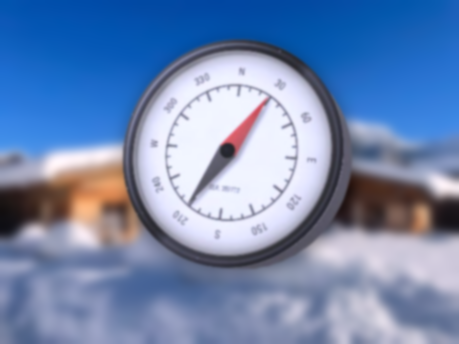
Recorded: 30 (°)
